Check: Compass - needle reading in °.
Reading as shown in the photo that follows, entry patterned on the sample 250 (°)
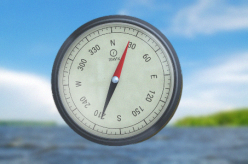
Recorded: 25 (°)
